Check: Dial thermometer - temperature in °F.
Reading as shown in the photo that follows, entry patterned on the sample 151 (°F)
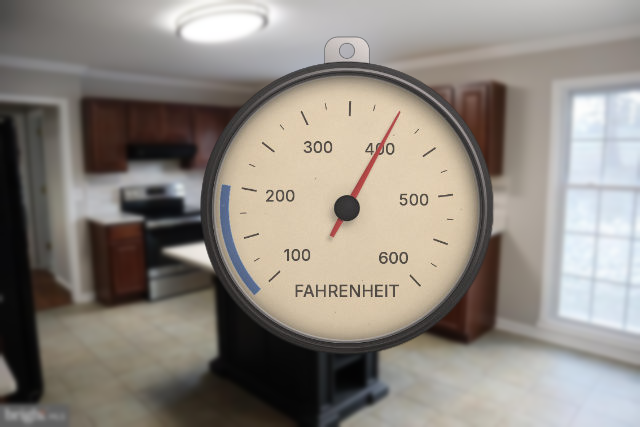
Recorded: 400 (°F)
